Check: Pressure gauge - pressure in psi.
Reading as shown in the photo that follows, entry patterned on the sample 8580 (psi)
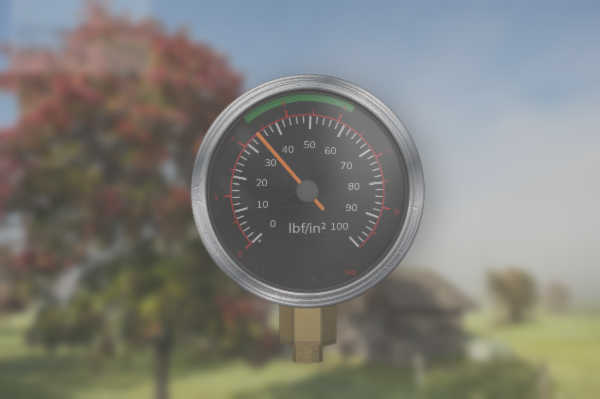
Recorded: 34 (psi)
